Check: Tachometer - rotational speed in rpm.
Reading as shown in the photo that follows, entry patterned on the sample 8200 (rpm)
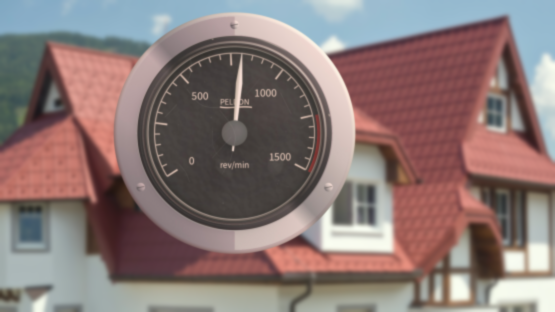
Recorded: 800 (rpm)
